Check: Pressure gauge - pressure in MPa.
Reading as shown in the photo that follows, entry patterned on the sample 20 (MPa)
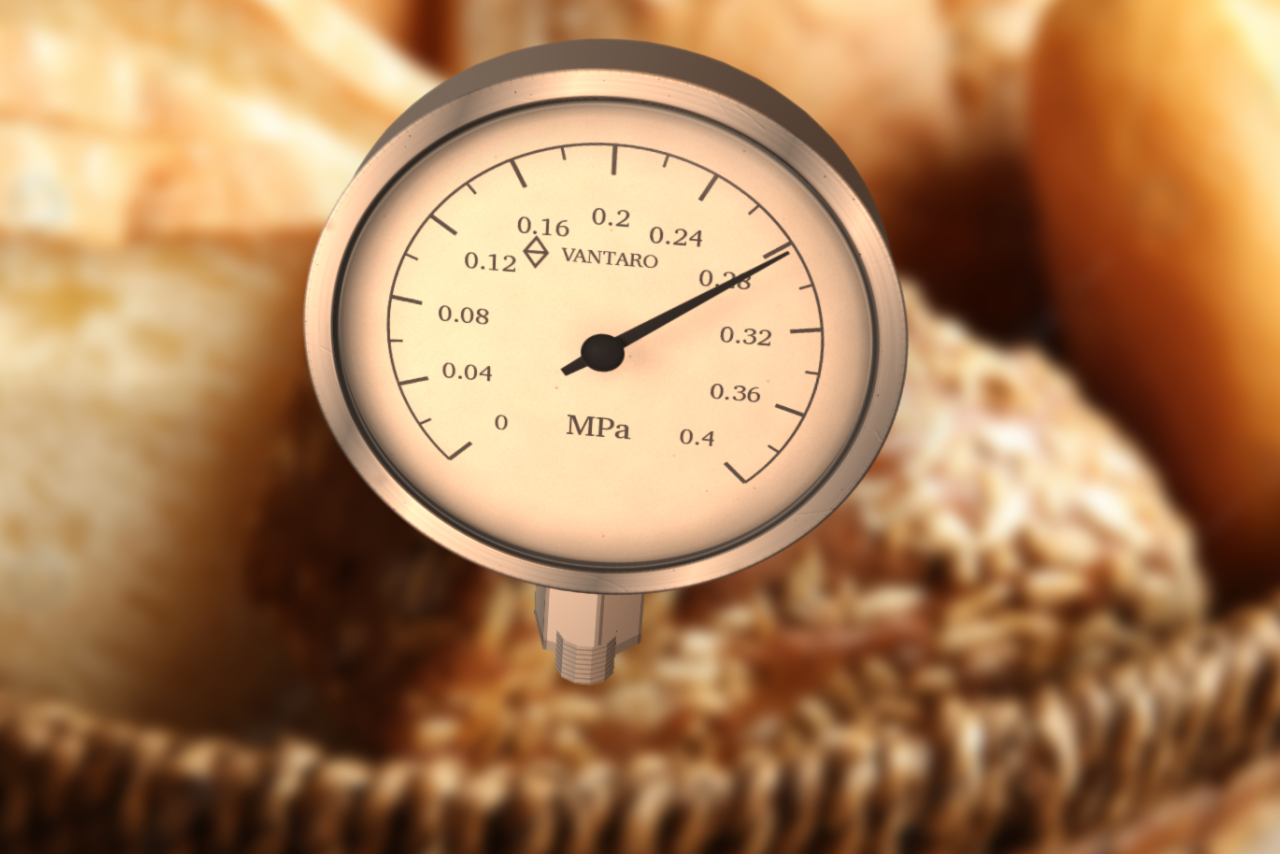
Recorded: 0.28 (MPa)
